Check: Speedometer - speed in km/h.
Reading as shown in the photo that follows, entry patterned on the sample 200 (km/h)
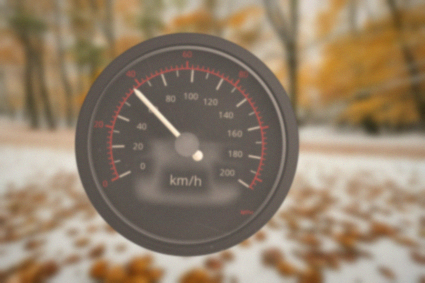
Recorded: 60 (km/h)
